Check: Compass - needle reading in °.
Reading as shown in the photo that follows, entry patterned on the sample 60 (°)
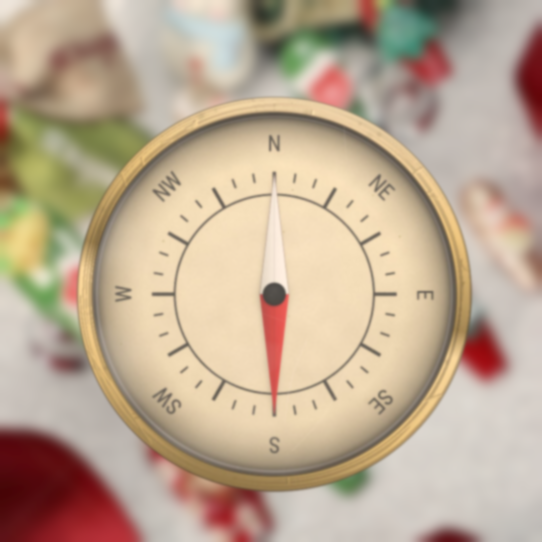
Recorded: 180 (°)
